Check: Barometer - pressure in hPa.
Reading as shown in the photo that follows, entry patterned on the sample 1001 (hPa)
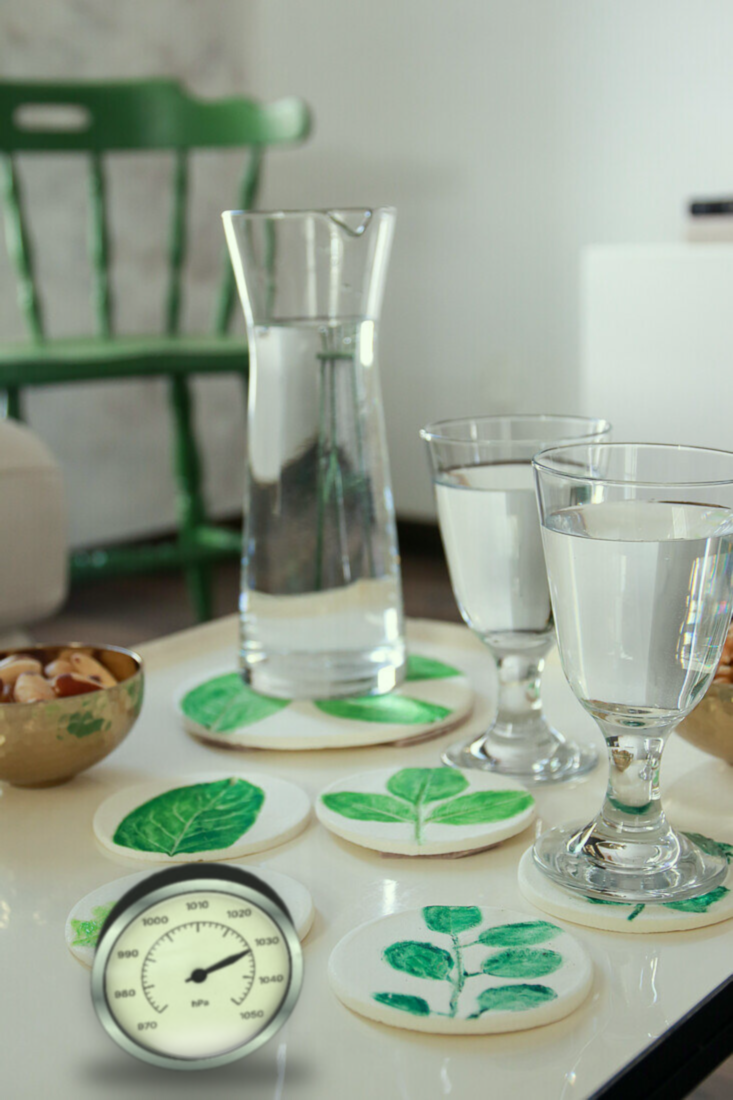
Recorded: 1030 (hPa)
